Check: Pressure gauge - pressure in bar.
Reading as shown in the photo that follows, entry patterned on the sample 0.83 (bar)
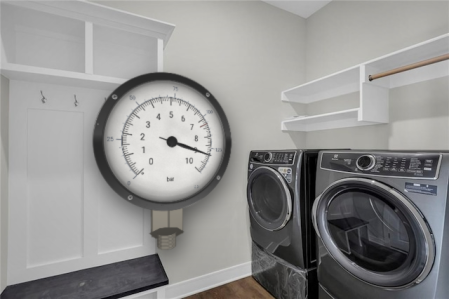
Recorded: 9 (bar)
